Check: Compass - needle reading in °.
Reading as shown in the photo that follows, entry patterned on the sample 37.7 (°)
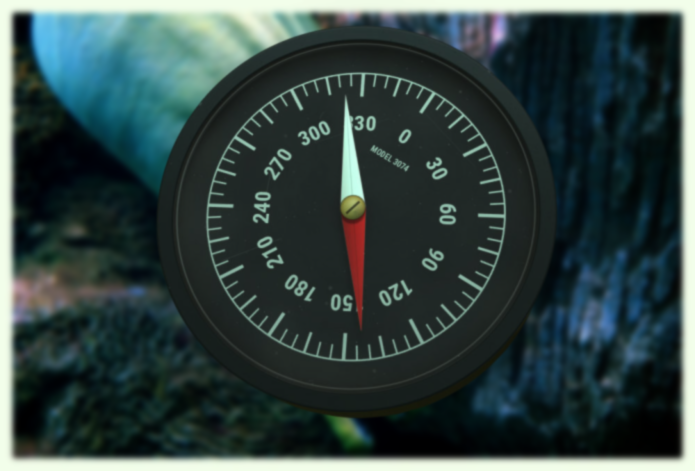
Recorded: 142.5 (°)
